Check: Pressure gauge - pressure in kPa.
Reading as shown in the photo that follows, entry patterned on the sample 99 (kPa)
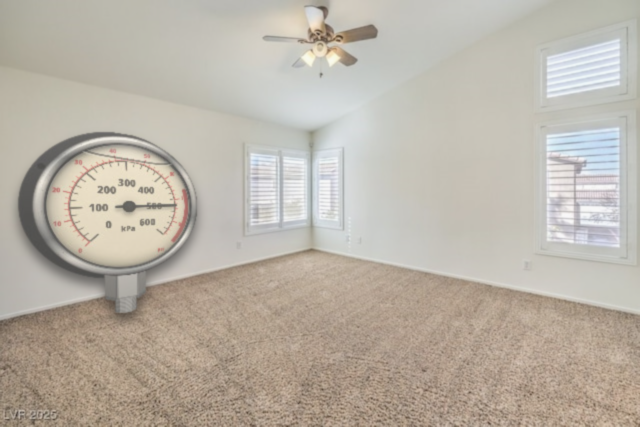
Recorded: 500 (kPa)
